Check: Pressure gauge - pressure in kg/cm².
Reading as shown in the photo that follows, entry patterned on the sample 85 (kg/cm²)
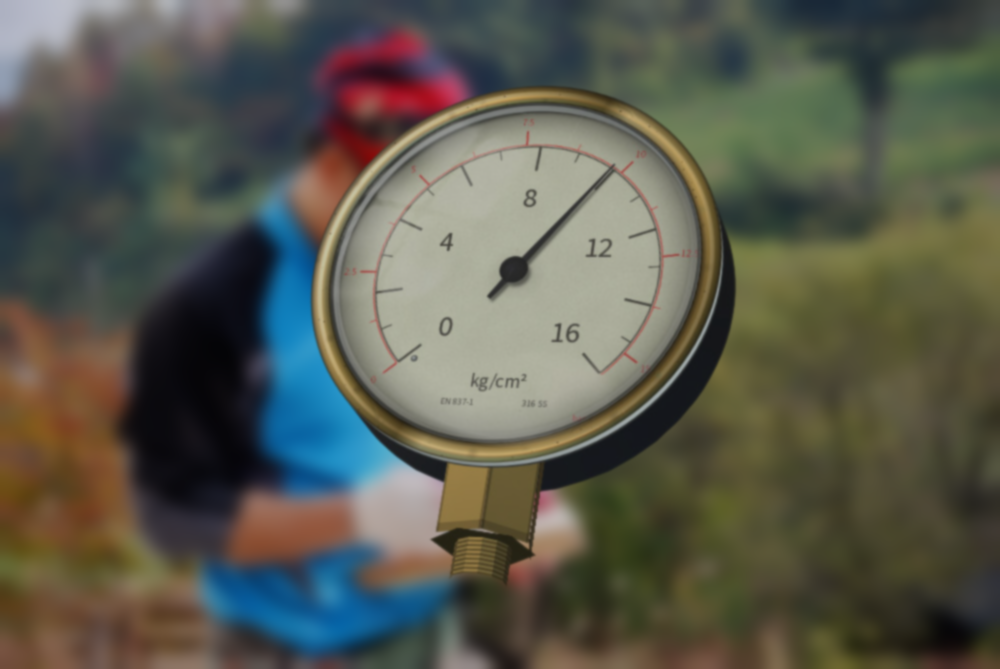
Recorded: 10 (kg/cm²)
